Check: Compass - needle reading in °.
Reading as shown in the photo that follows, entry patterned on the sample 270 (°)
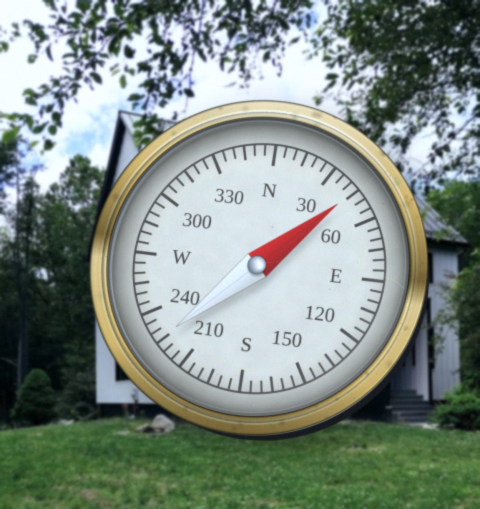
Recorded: 45 (°)
